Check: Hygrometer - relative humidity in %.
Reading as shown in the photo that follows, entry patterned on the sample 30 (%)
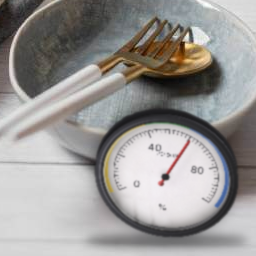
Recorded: 60 (%)
